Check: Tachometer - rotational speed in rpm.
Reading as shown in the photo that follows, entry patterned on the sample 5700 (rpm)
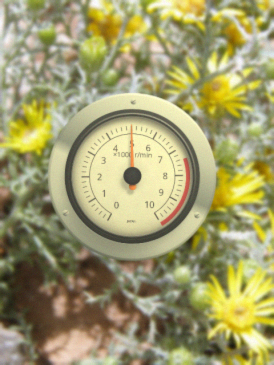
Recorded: 5000 (rpm)
